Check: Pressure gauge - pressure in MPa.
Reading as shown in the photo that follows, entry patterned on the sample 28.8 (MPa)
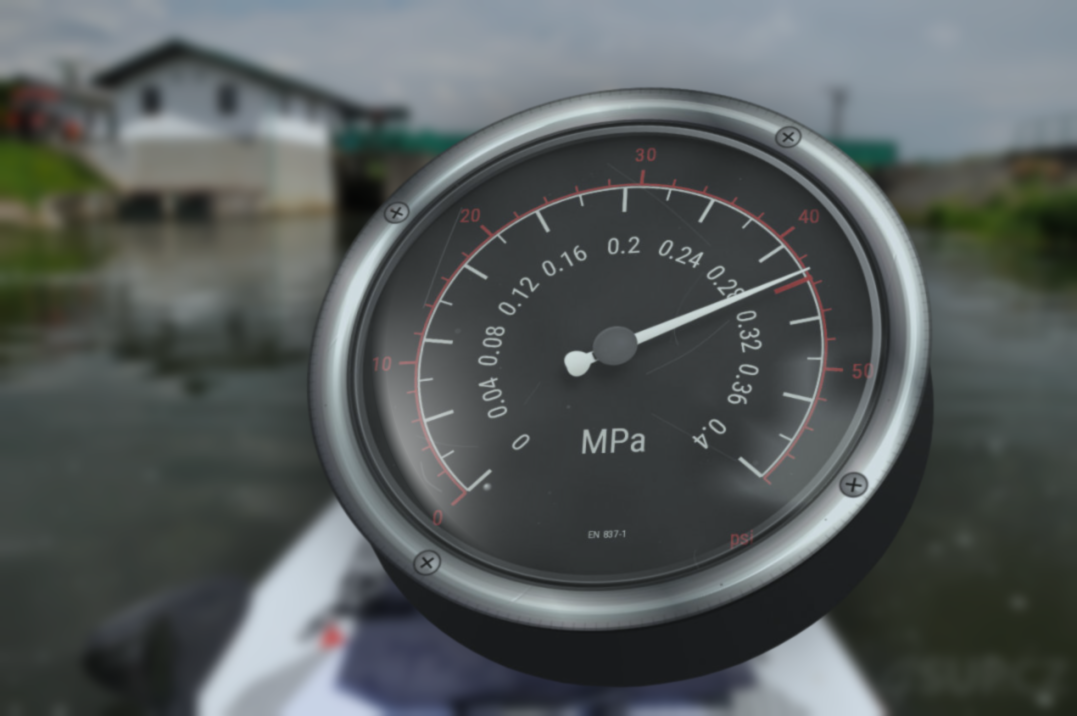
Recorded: 0.3 (MPa)
